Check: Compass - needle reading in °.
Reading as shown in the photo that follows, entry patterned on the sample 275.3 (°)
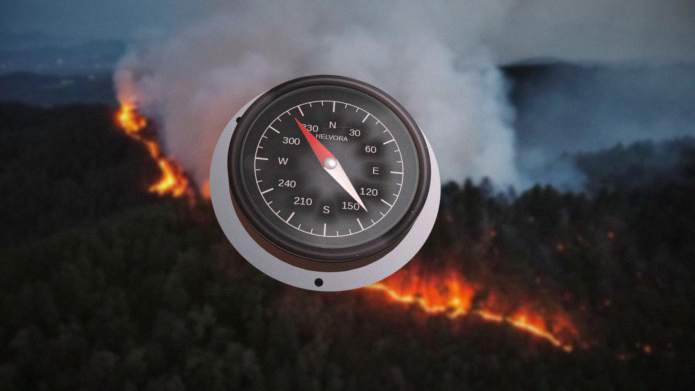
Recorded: 320 (°)
